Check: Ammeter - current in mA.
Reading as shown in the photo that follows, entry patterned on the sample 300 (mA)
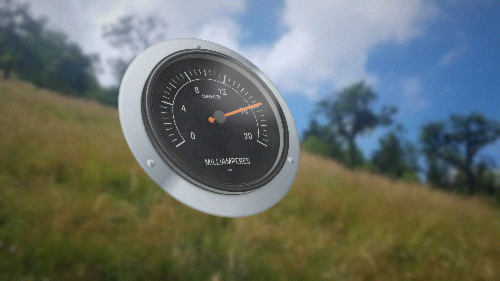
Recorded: 16 (mA)
